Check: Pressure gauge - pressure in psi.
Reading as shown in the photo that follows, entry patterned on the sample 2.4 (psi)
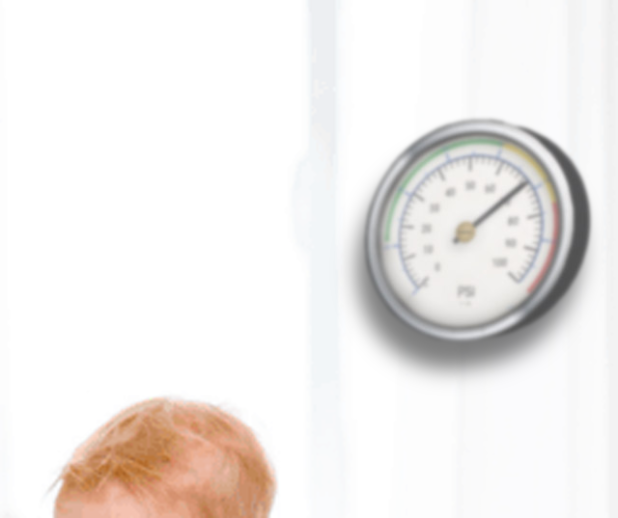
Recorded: 70 (psi)
